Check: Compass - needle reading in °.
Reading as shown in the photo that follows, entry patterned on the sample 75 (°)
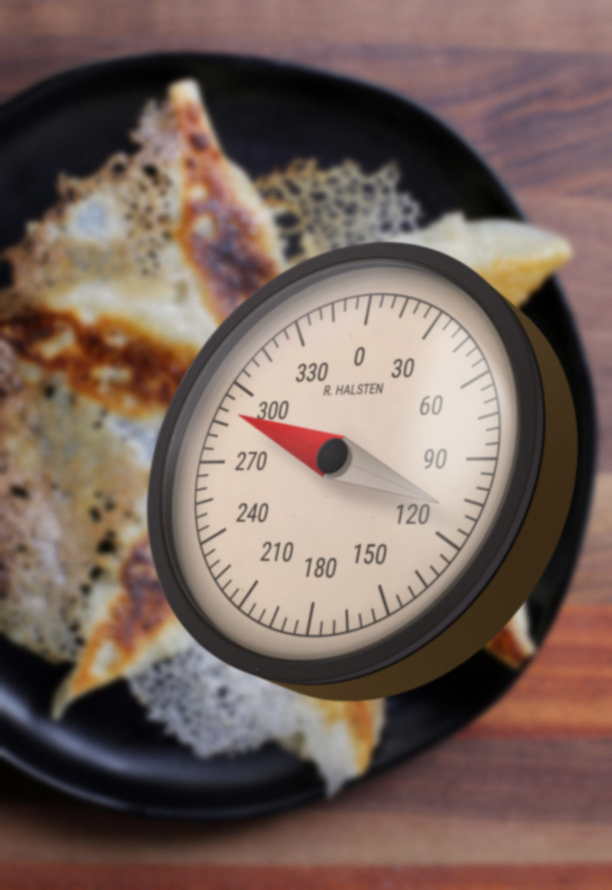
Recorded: 290 (°)
